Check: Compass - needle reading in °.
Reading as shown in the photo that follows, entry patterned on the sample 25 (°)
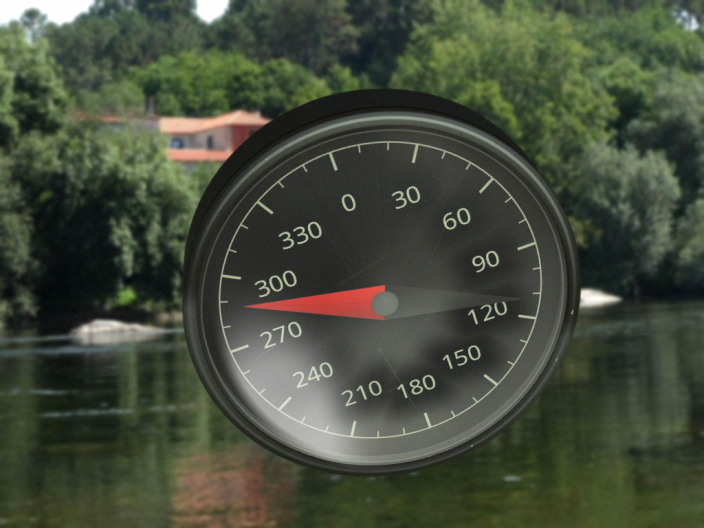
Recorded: 290 (°)
